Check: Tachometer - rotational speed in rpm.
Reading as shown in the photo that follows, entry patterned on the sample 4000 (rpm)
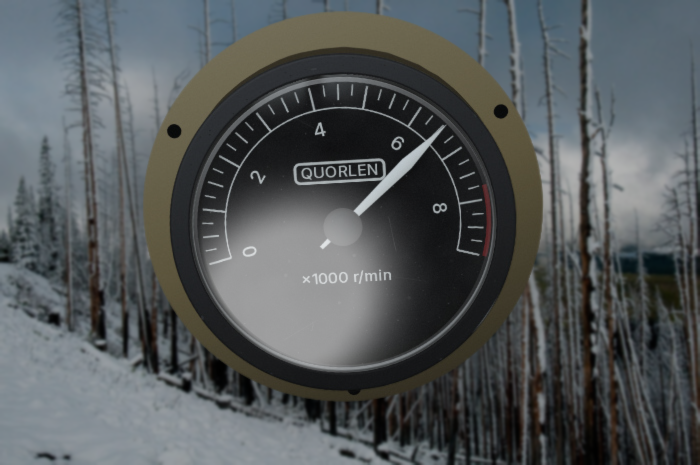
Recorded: 6500 (rpm)
